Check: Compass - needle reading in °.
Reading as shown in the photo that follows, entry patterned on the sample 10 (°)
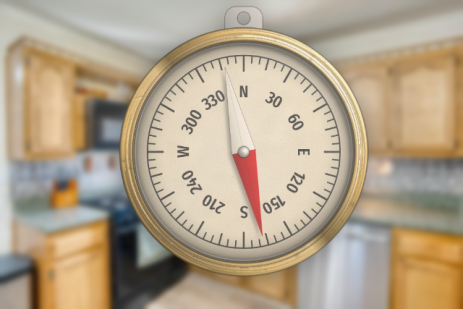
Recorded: 167.5 (°)
